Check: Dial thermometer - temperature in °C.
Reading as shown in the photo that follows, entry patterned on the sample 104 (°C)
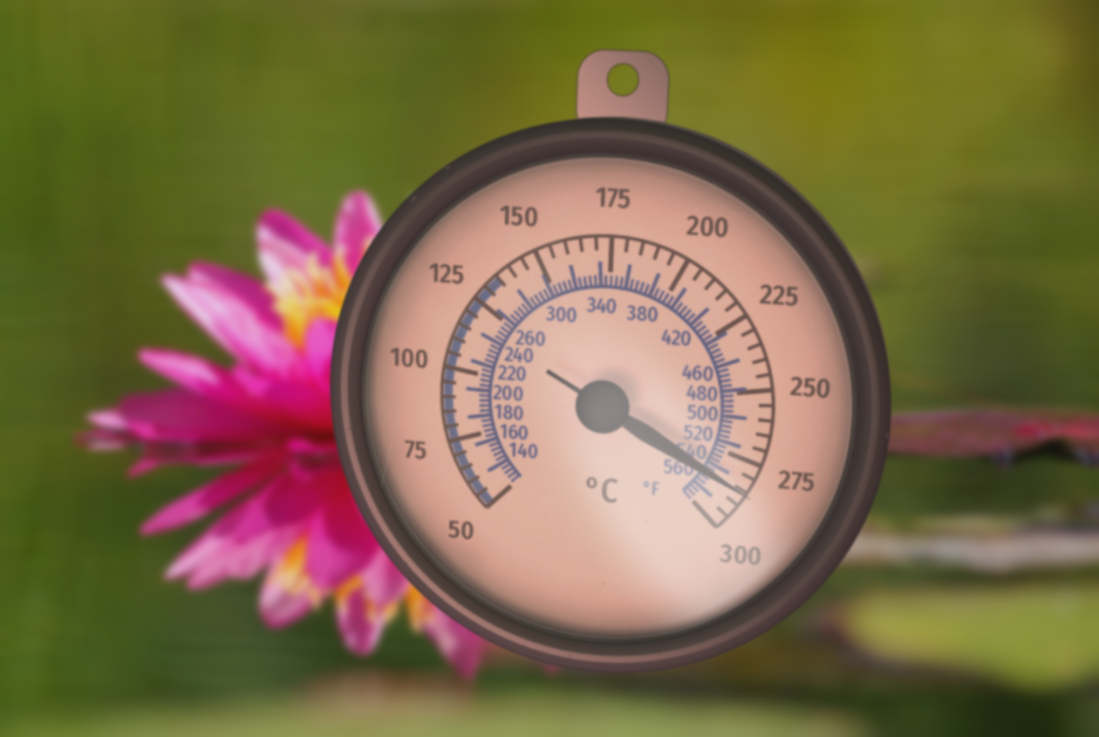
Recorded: 285 (°C)
